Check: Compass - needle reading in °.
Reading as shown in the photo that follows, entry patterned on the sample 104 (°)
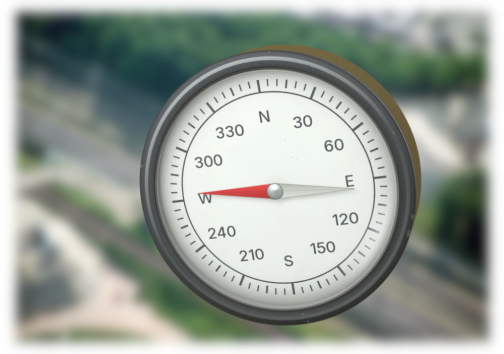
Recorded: 275 (°)
